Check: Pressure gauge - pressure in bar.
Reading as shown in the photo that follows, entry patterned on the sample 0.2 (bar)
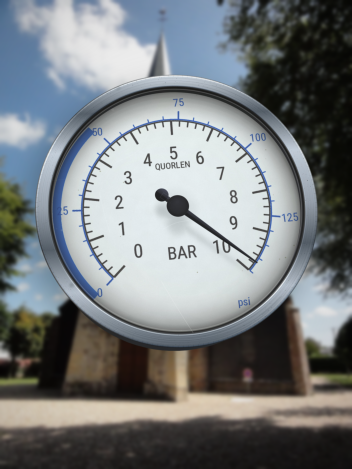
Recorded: 9.8 (bar)
